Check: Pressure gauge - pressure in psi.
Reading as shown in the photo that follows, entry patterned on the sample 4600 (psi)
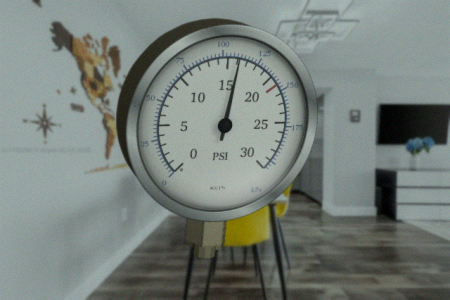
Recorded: 16 (psi)
